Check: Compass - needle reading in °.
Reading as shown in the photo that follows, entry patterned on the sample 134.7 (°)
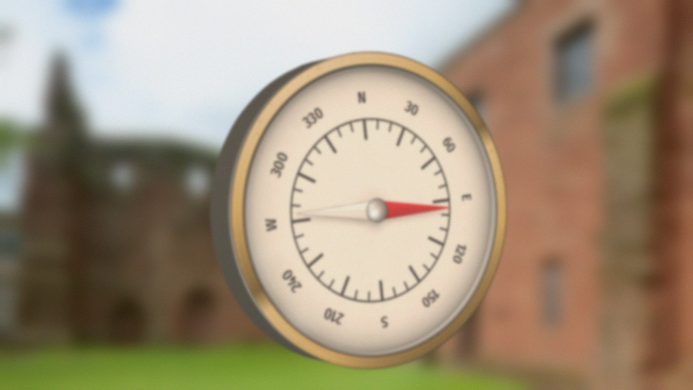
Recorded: 95 (°)
